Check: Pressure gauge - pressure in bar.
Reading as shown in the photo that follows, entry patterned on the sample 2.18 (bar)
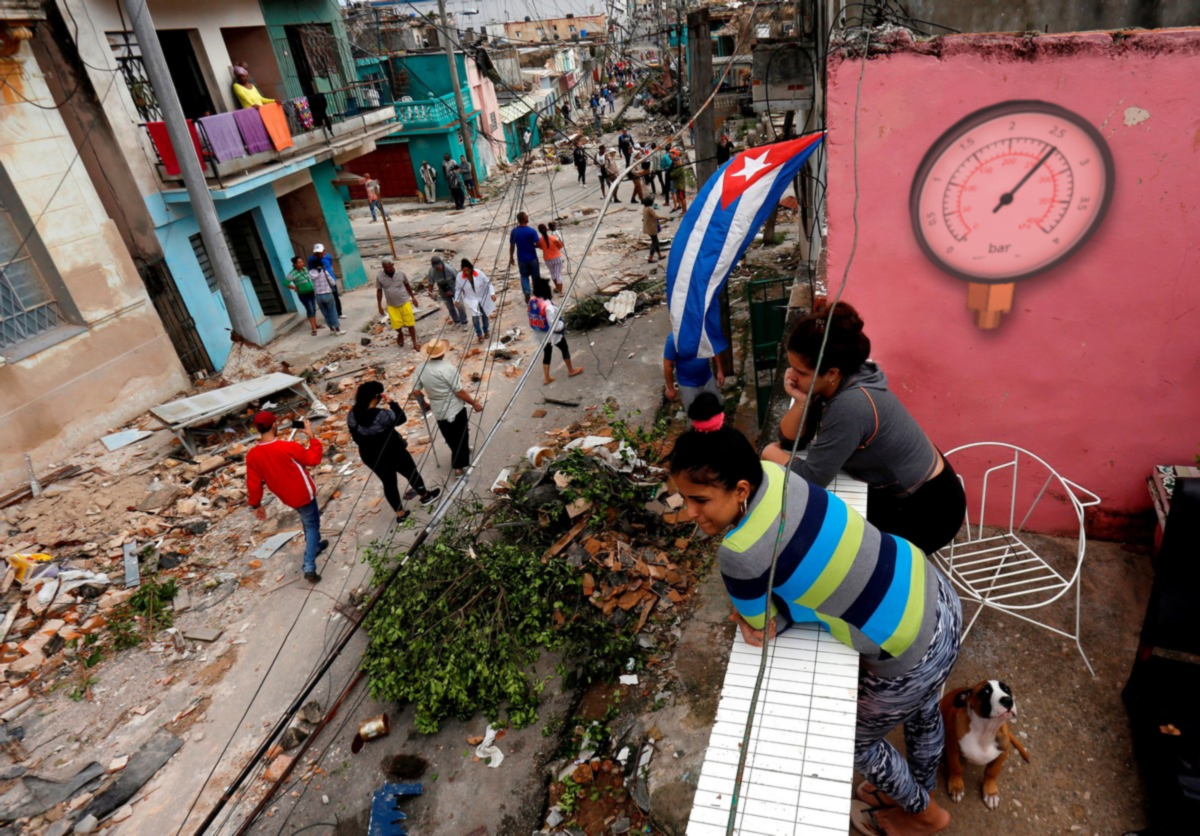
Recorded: 2.6 (bar)
